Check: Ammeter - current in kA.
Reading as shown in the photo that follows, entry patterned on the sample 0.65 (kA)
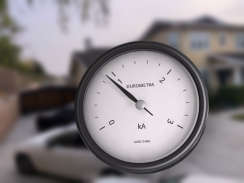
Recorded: 0.9 (kA)
